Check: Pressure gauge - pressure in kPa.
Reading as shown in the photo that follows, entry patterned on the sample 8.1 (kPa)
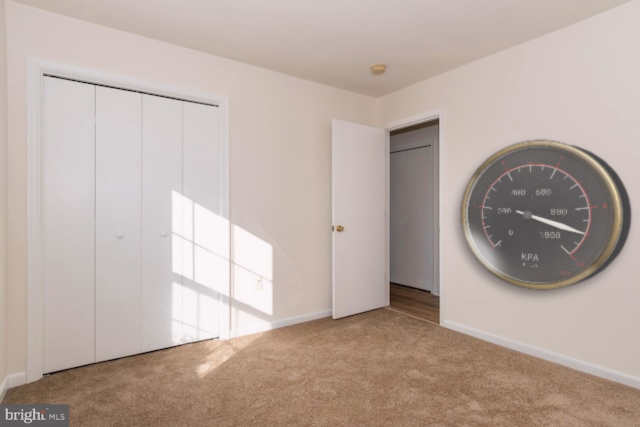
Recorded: 900 (kPa)
